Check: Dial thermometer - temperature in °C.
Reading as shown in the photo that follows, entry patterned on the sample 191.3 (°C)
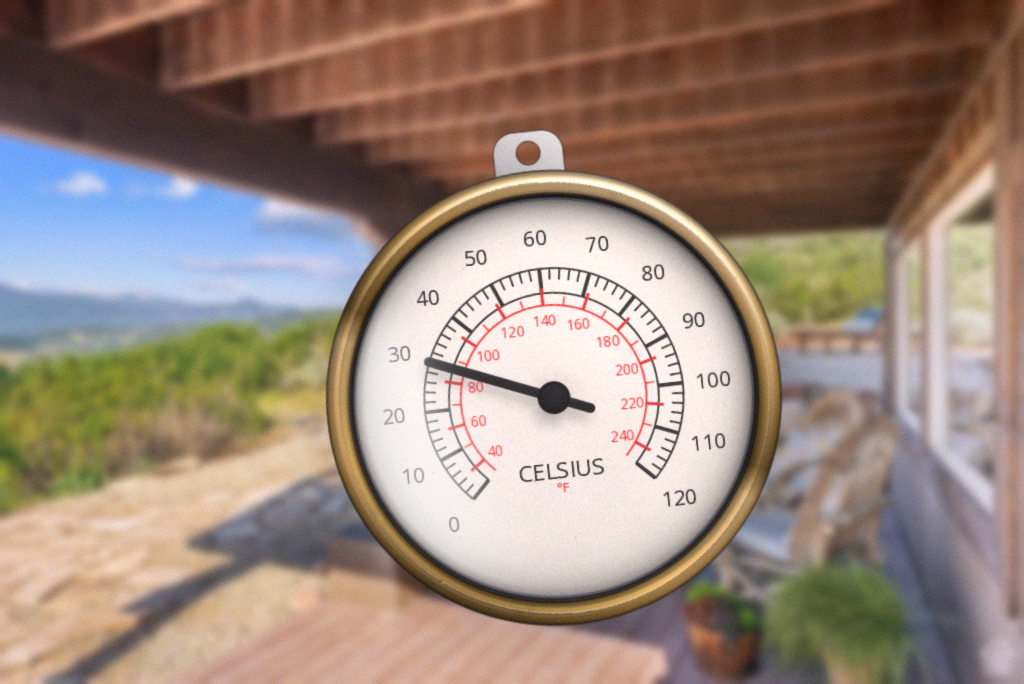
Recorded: 30 (°C)
